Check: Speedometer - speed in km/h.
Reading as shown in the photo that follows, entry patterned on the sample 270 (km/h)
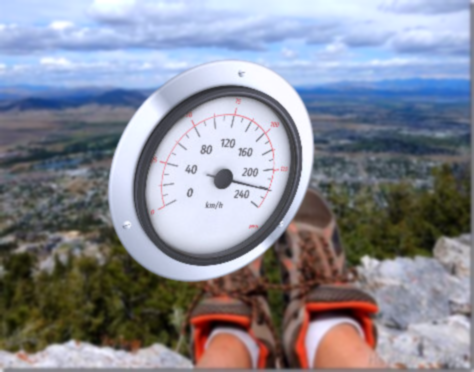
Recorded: 220 (km/h)
